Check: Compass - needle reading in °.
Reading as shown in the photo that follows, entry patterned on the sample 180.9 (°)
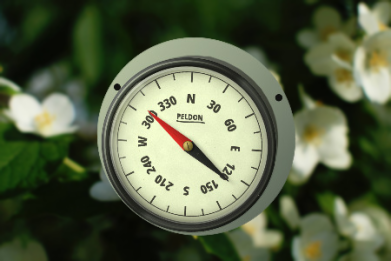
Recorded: 307.5 (°)
